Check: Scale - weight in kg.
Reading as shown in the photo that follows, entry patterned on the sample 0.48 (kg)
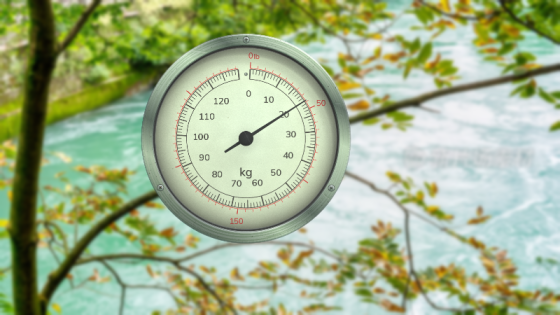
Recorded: 20 (kg)
